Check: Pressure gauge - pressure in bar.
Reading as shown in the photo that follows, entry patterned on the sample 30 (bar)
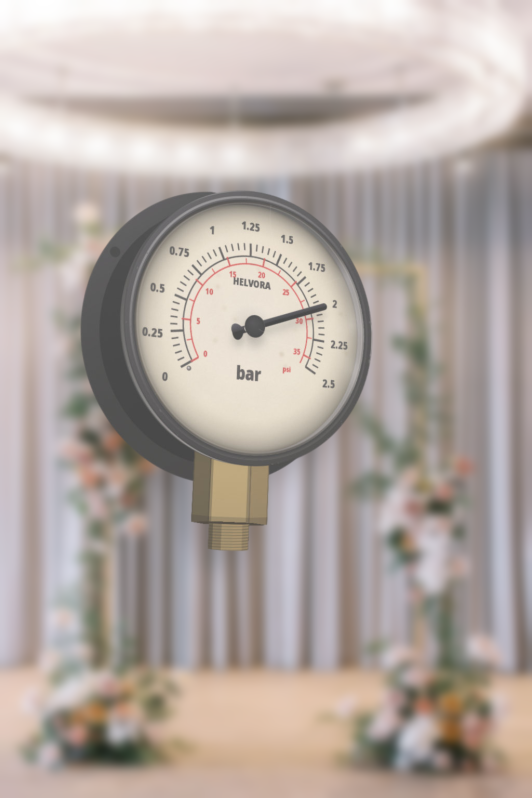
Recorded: 2 (bar)
